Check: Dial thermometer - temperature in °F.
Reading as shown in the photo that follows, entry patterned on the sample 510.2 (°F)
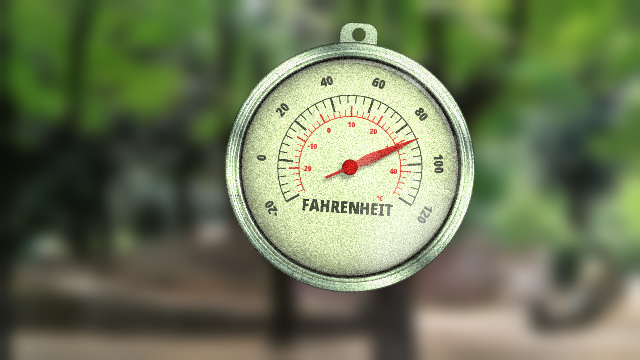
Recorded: 88 (°F)
